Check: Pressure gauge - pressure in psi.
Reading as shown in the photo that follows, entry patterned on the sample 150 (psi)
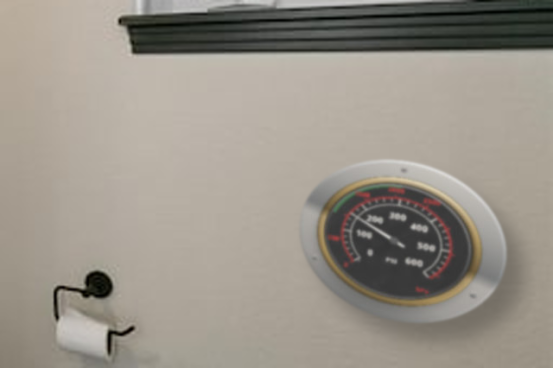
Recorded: 160 (psi)
